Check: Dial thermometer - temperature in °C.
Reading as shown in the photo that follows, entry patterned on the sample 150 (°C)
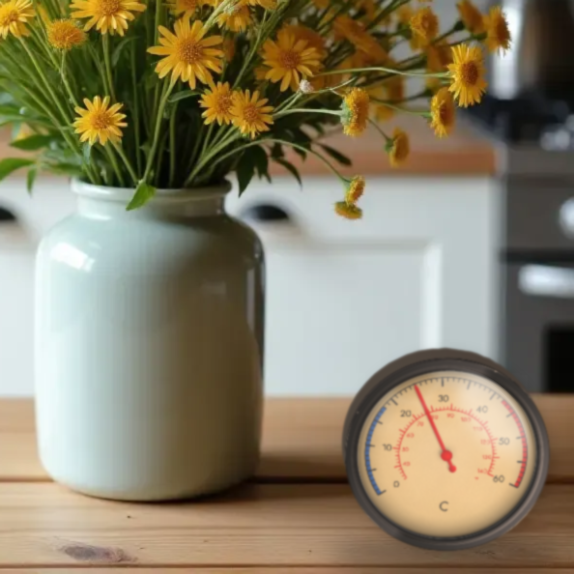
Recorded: 25 (°C)
